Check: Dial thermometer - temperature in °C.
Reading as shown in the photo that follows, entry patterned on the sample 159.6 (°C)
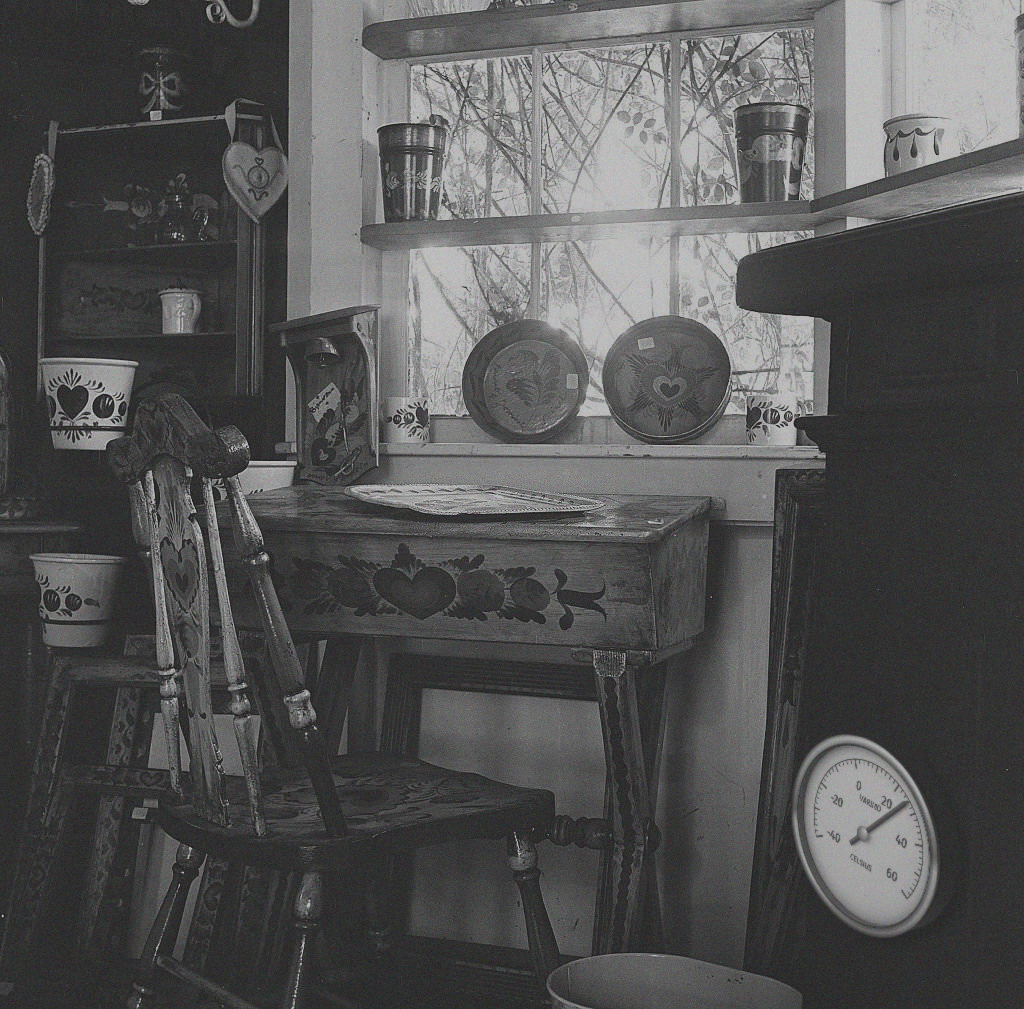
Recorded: 26 (°C)
